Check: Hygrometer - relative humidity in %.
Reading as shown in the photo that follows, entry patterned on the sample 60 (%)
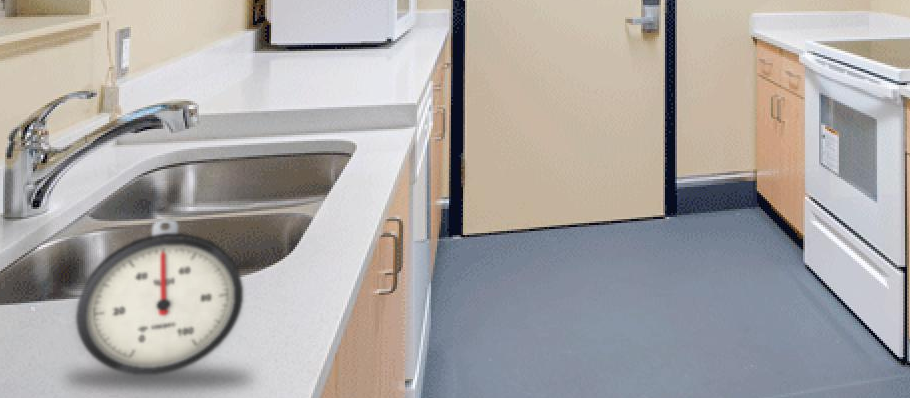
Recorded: 50 (%)
